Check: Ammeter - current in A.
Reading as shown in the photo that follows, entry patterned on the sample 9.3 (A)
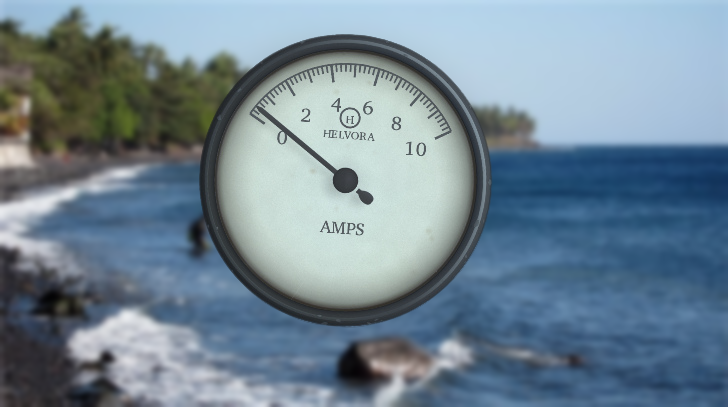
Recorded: 0.4 (A)
